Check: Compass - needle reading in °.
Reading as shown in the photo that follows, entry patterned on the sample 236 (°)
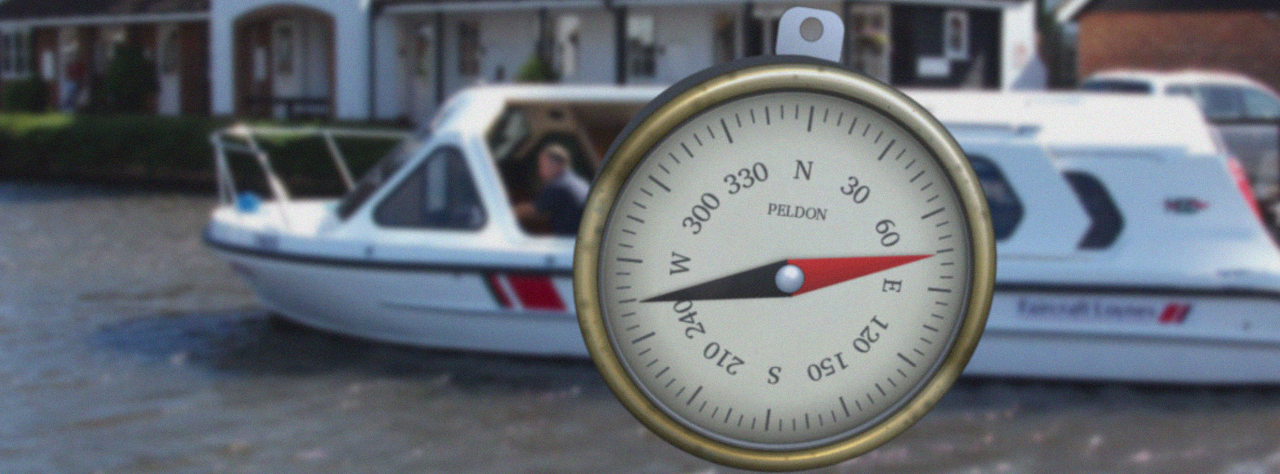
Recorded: 75 (°)
